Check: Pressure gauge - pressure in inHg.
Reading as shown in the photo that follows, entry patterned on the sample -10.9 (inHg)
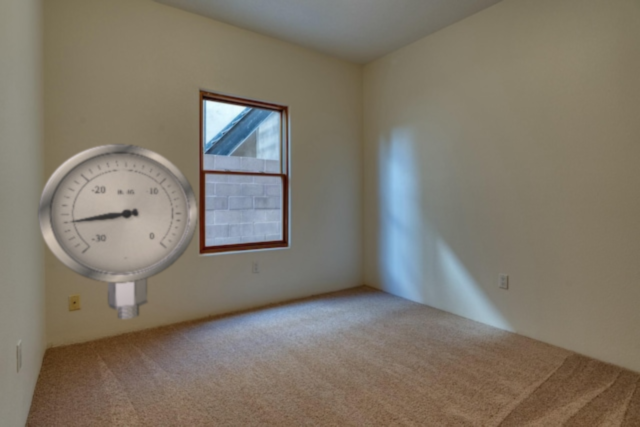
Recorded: -26 (inHg)
